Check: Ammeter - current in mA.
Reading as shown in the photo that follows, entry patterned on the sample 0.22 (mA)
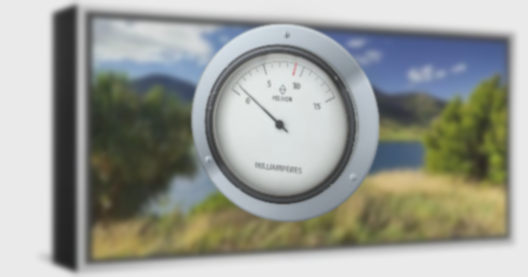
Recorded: 1 (mA)
